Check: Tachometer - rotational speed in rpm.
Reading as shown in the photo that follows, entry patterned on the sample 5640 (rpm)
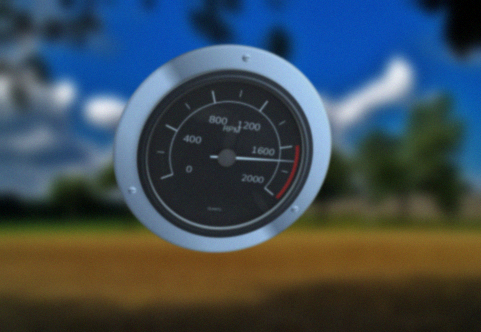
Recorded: 1700 (rpm)
